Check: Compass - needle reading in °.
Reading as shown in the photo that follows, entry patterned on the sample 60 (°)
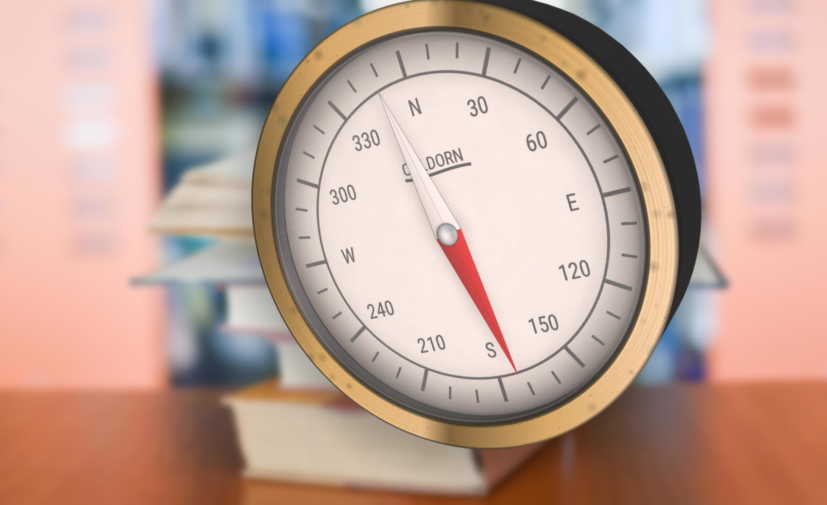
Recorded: 170 (°)
